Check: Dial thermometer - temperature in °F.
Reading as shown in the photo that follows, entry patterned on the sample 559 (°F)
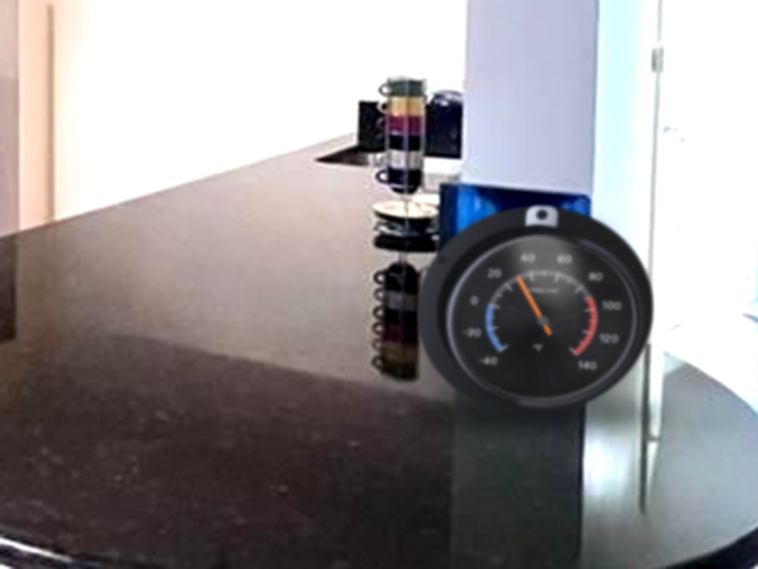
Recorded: 30 (°F)
